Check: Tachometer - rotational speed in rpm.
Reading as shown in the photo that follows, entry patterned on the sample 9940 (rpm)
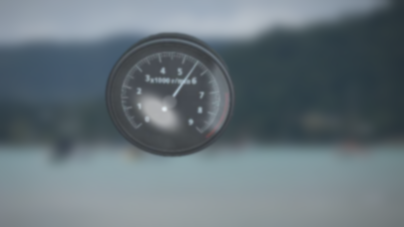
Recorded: 5500 (rpm)
